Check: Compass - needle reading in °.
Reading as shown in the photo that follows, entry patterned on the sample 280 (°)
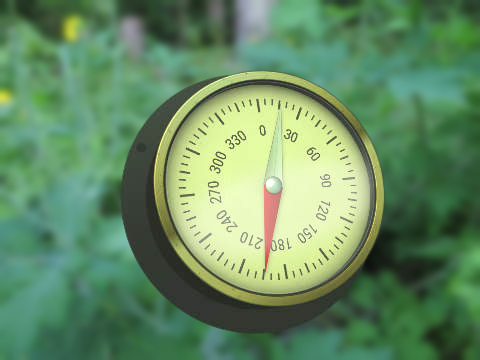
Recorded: 195 (°)
